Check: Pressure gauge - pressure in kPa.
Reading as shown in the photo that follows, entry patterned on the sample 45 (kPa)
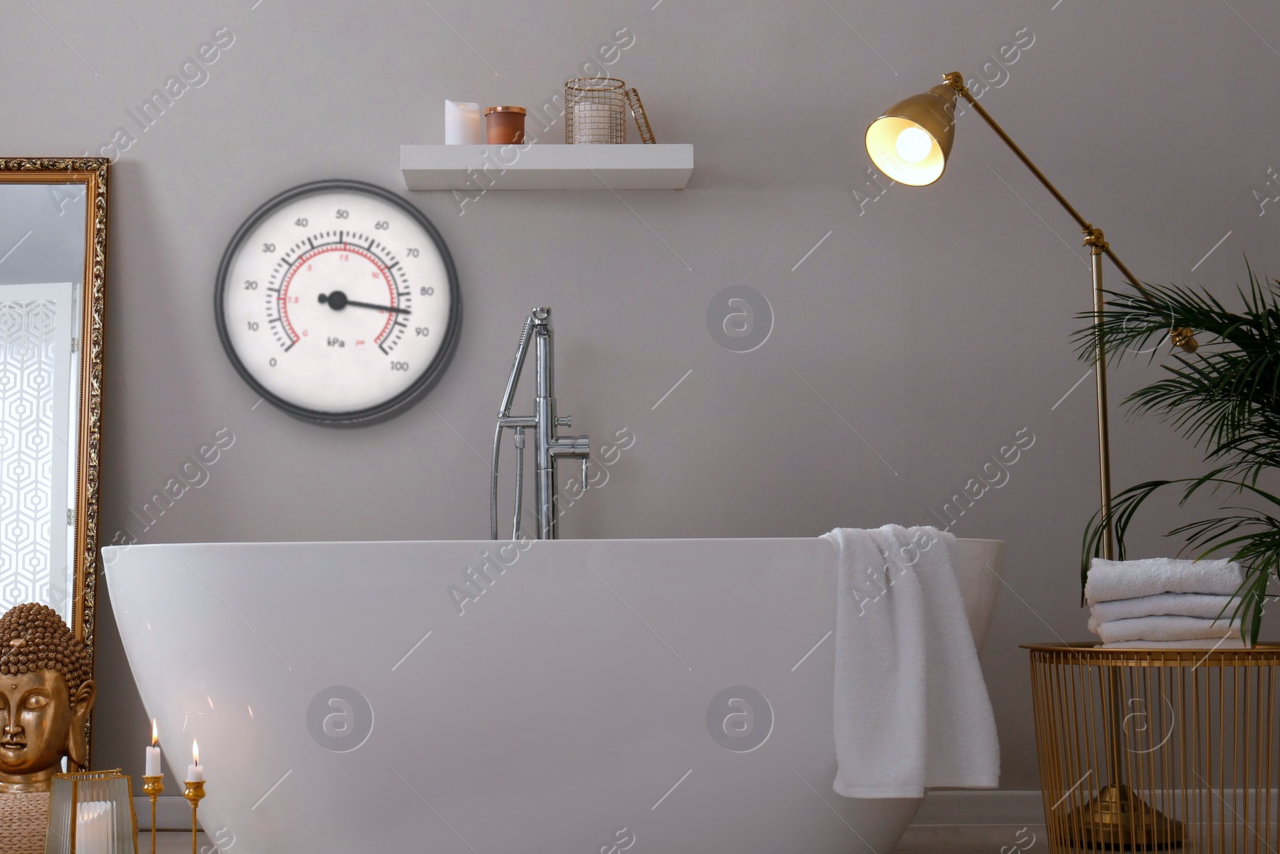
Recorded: 86 (kPa)
